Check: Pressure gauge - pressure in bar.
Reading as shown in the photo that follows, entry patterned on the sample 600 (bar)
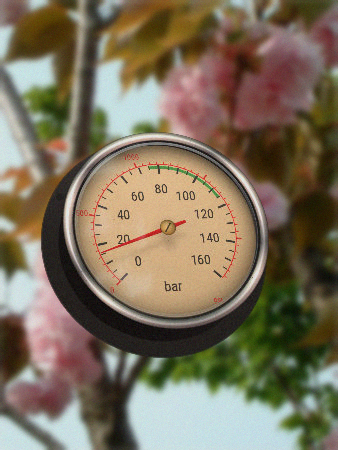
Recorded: 15 (bar)
